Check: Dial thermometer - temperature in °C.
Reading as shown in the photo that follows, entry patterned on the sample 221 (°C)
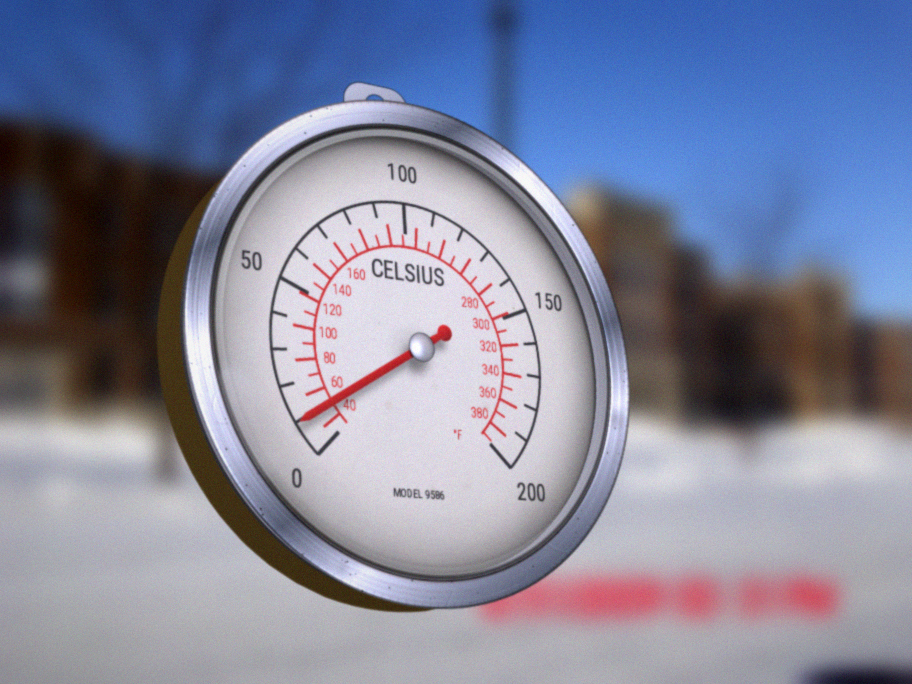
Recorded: 10 (°C)
